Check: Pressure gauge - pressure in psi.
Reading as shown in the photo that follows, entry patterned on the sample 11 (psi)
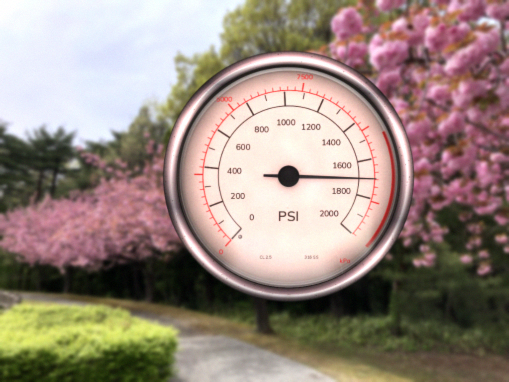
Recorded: 1700 (psi)
